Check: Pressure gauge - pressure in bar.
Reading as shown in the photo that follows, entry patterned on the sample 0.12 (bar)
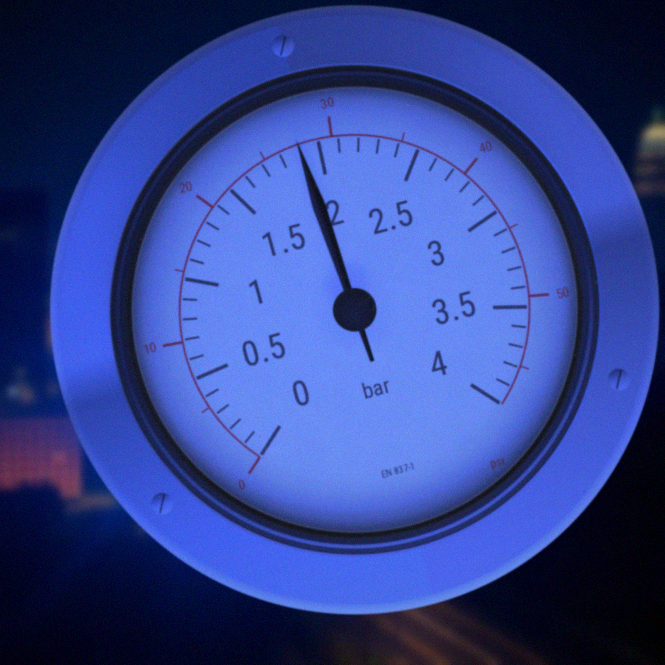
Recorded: 1.9 (bar)
